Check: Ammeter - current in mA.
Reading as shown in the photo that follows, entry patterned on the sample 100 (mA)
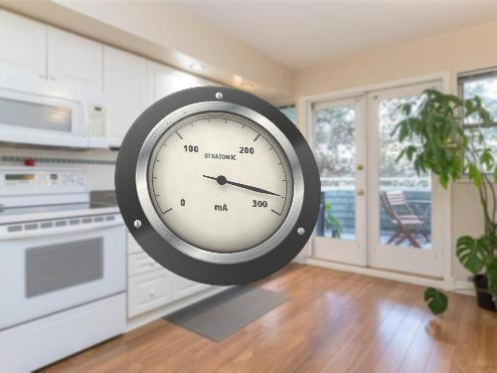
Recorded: 280 (mA)
